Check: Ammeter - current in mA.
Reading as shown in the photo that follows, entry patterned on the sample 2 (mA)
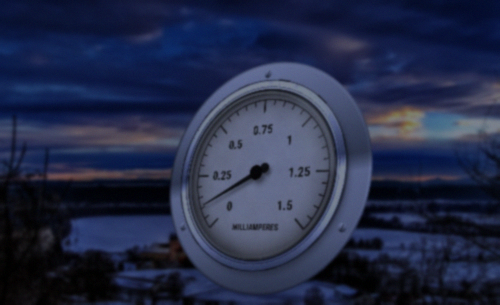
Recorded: 0.1 (mA)
